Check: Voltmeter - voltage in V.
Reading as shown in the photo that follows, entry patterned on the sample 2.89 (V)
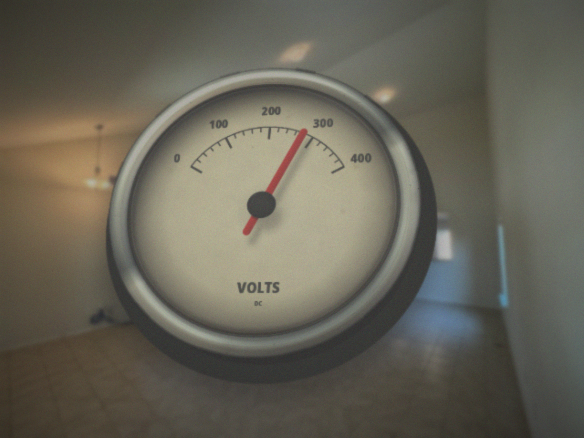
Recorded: 280 (V)
